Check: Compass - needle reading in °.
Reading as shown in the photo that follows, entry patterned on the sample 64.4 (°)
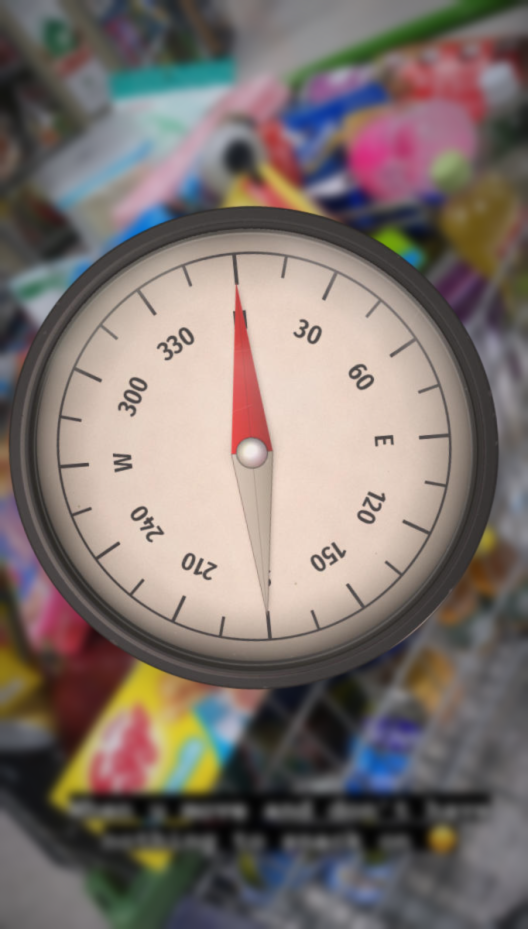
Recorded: 0 (°)
